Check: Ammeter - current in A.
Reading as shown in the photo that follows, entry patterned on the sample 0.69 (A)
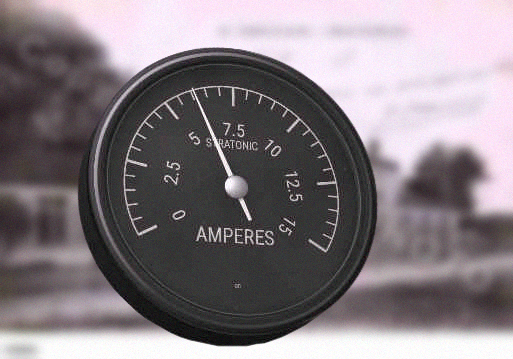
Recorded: 6 (A)
